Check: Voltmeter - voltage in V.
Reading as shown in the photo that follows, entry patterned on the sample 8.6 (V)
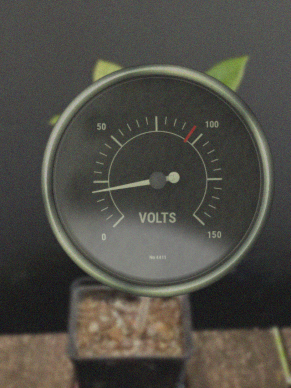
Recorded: 20 (V)
